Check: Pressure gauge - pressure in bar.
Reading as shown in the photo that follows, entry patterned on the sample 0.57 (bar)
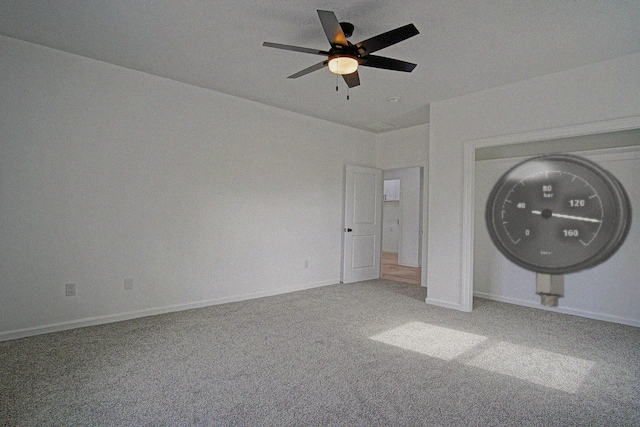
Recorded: 140 (bar)
